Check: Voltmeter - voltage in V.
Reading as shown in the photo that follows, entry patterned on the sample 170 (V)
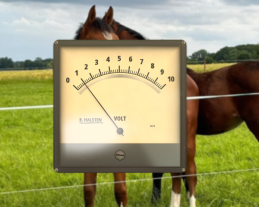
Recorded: 1 (V)
